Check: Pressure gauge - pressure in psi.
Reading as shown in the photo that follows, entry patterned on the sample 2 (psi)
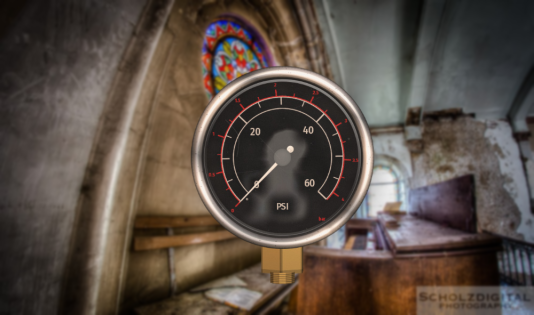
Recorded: 0 (psi)
